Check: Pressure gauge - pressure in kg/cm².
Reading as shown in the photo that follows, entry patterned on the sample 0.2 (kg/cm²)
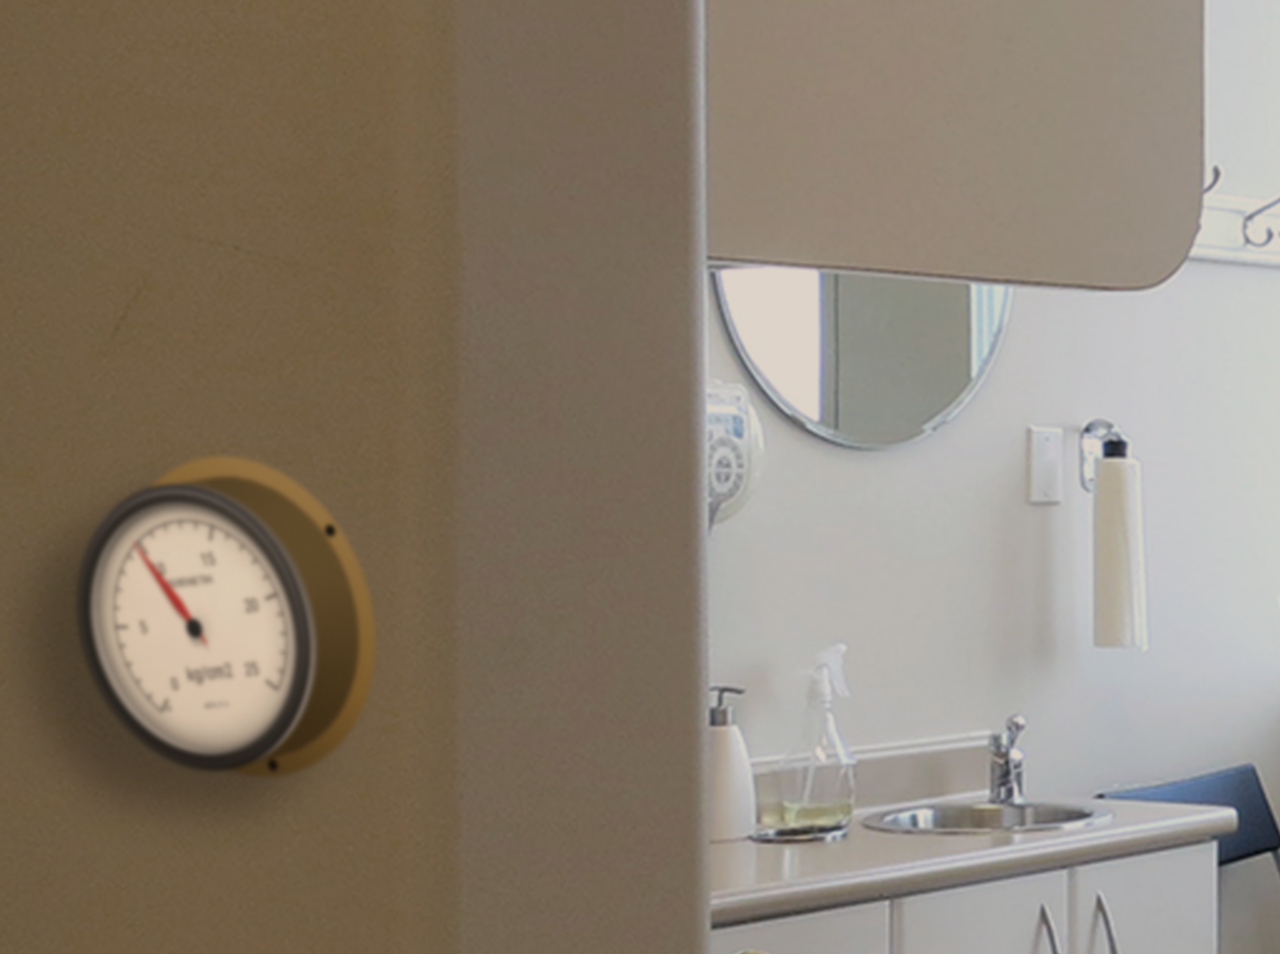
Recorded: 10 (kg/cm²)
